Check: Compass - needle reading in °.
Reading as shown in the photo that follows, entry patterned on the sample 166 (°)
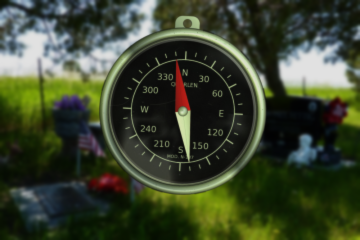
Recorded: 350 (°)
